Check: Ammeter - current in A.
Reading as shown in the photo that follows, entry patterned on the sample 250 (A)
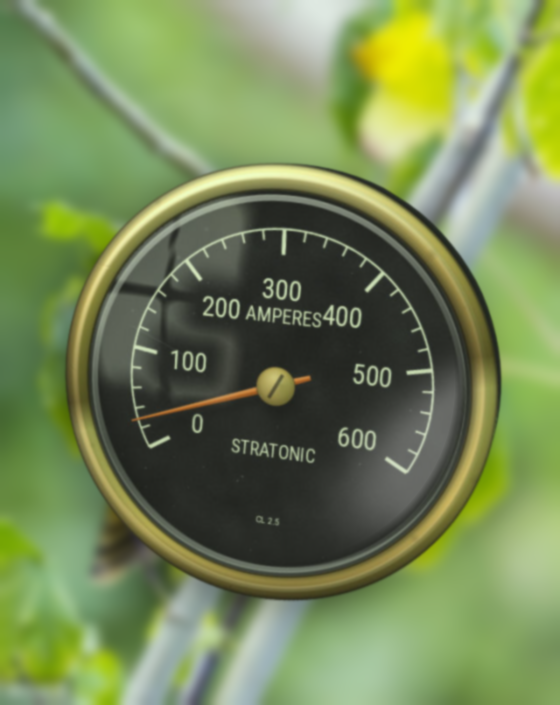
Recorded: 30 (A)
